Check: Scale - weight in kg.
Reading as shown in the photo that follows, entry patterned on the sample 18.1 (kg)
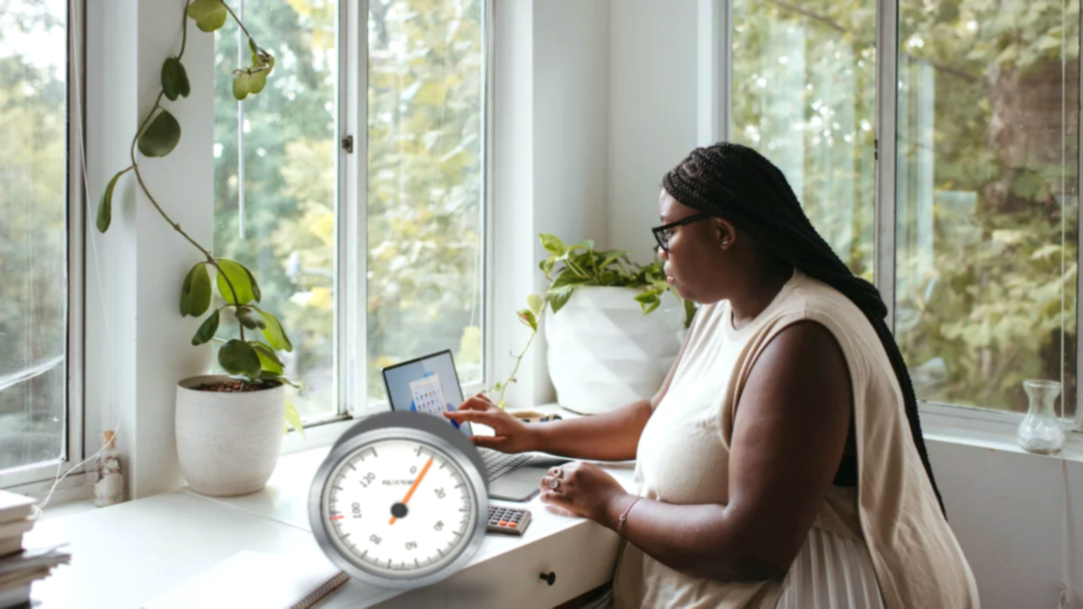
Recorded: 5 (kg)
